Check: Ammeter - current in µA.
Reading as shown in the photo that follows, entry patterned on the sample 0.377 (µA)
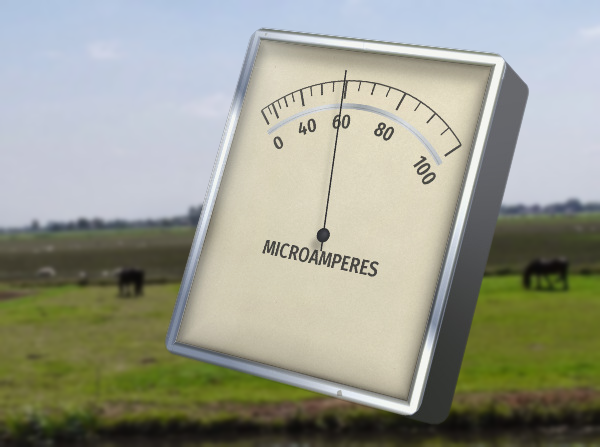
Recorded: 60 (µA)
